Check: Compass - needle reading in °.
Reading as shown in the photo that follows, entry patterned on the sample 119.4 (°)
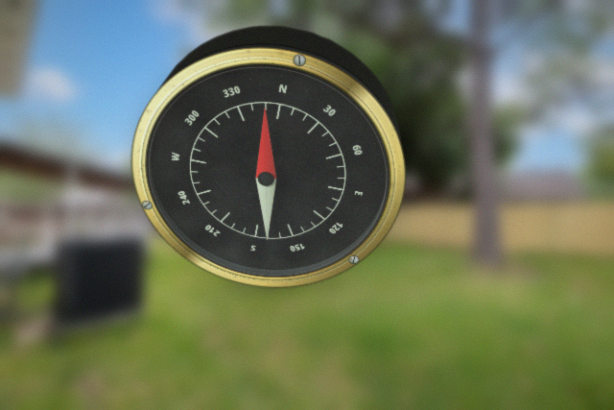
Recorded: 350 (°)
